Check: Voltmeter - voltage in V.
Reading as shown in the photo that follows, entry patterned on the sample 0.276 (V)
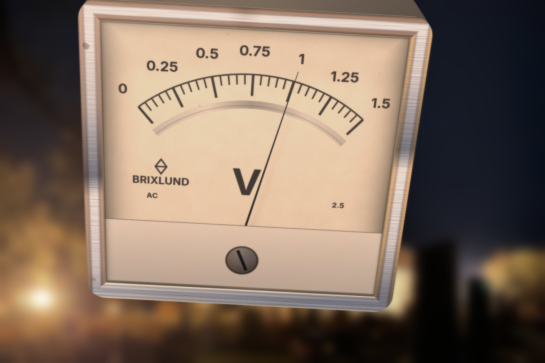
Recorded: 1 (V)
